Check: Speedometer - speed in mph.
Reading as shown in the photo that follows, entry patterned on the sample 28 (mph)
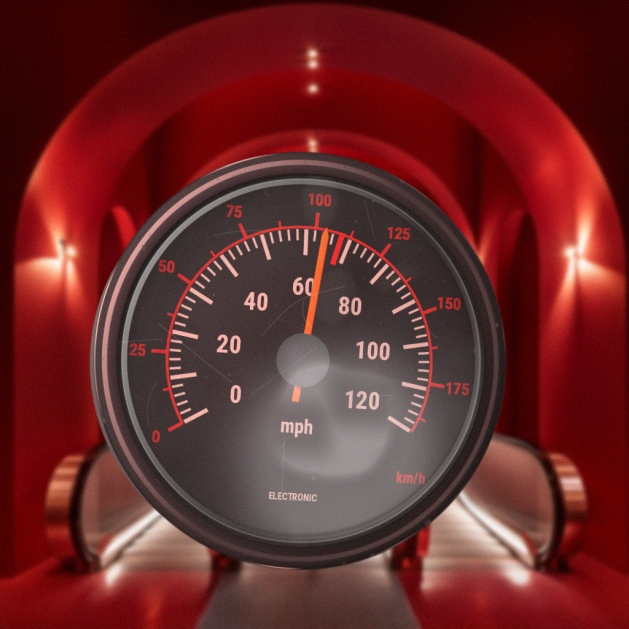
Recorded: 64 (mph)
